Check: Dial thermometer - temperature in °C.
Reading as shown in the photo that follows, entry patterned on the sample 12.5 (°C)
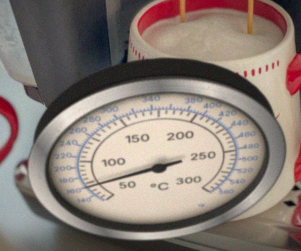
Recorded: 75 (°C)
